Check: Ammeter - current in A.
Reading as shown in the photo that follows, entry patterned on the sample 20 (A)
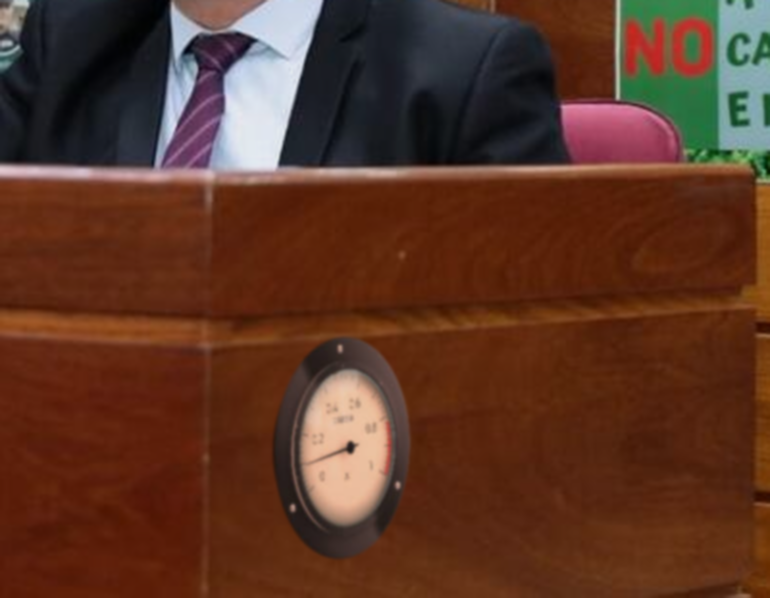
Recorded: 0.1 (A)
